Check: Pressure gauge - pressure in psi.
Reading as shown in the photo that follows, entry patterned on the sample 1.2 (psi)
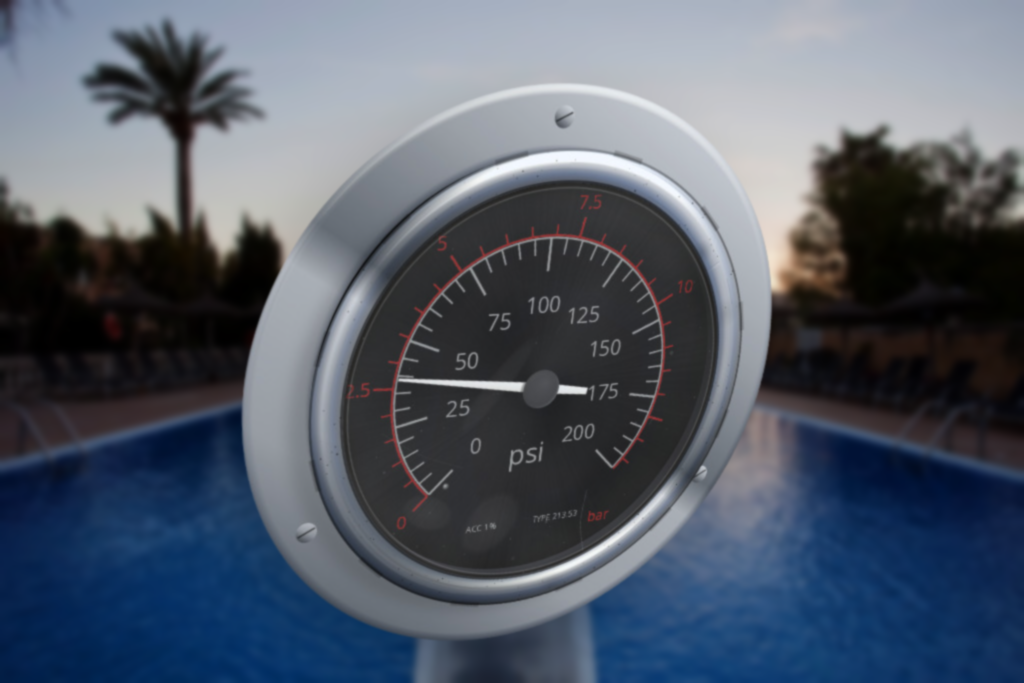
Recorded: 40 (psi)
